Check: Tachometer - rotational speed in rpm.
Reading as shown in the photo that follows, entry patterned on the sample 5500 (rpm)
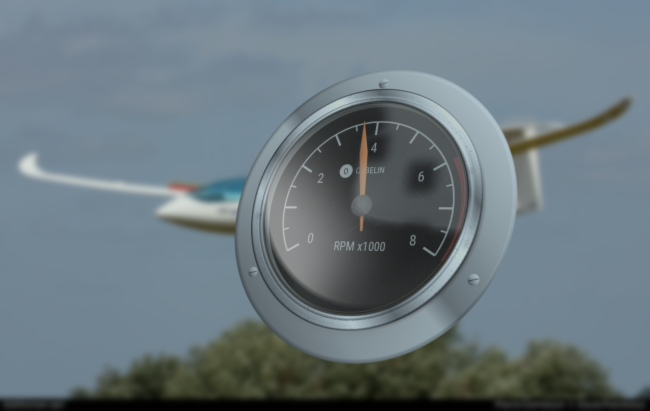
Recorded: 3750 (rpm)
